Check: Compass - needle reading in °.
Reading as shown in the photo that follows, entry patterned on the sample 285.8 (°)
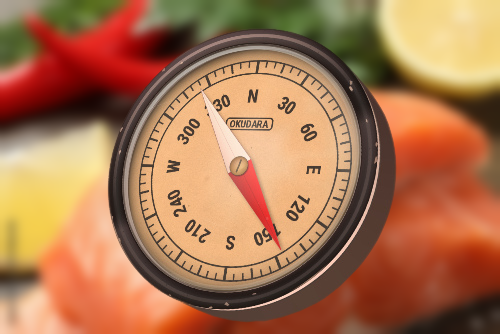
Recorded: 145 (°)
